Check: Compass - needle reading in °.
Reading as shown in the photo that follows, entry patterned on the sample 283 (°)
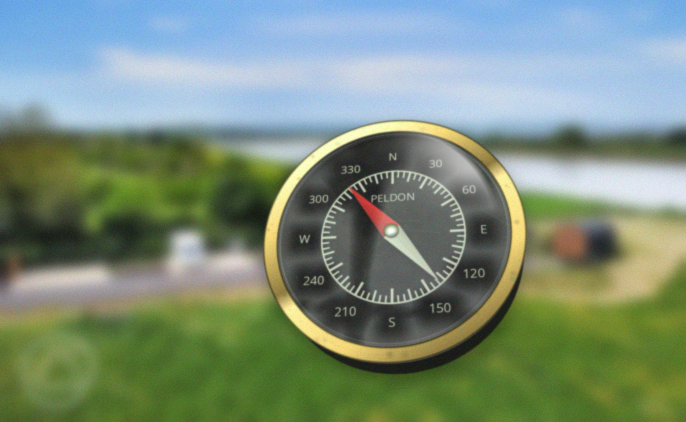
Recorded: 320 (°)
